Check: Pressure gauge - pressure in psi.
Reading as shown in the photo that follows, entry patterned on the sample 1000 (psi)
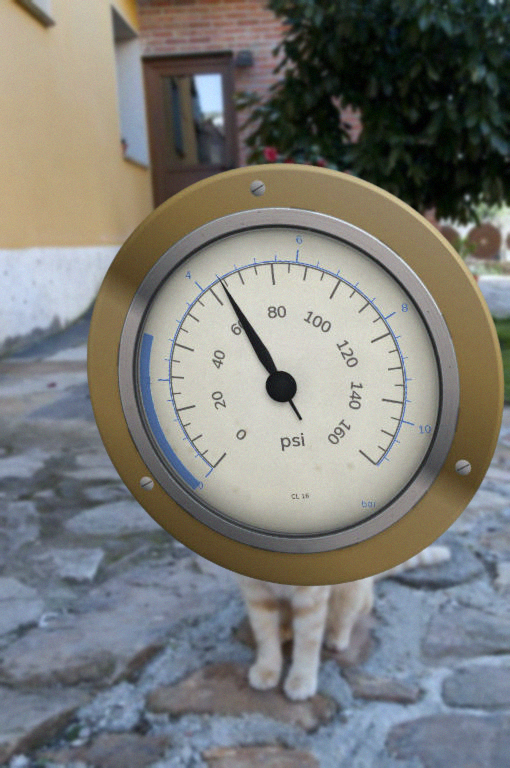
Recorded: 65 (psi)
